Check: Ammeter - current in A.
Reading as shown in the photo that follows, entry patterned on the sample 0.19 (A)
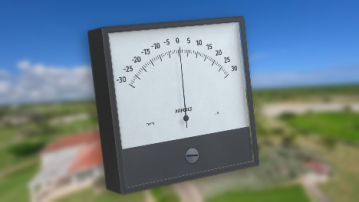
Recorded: 0 (A)
